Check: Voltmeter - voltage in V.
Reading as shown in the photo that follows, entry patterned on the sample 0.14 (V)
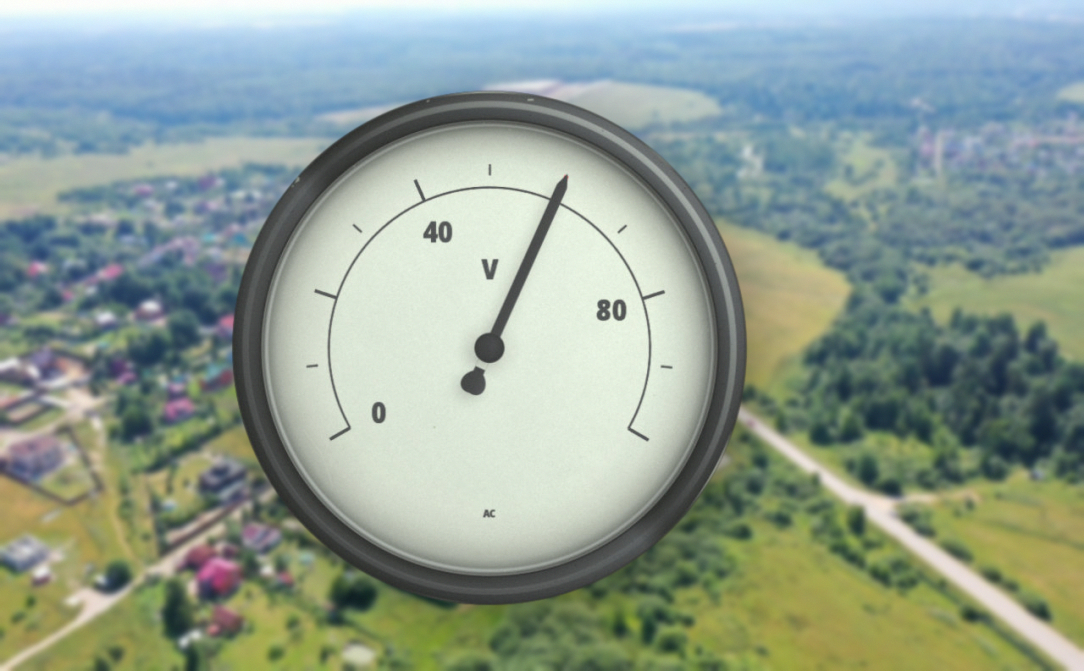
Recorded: 60 (V)
